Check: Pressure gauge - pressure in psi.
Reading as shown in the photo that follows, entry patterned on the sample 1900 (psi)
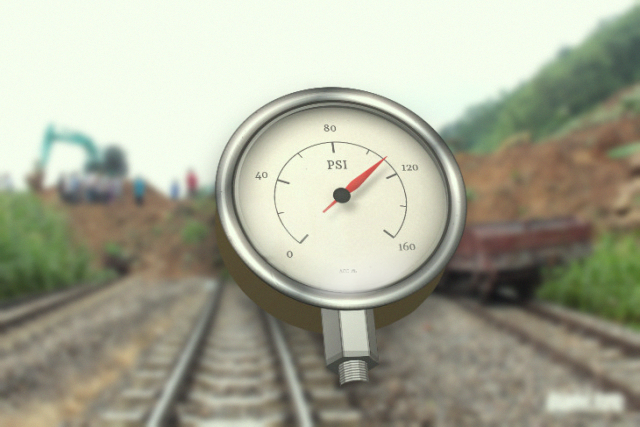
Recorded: 110 (psi)
